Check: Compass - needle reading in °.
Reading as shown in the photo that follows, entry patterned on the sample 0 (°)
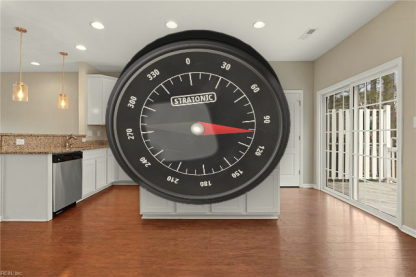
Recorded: 100 (°)
